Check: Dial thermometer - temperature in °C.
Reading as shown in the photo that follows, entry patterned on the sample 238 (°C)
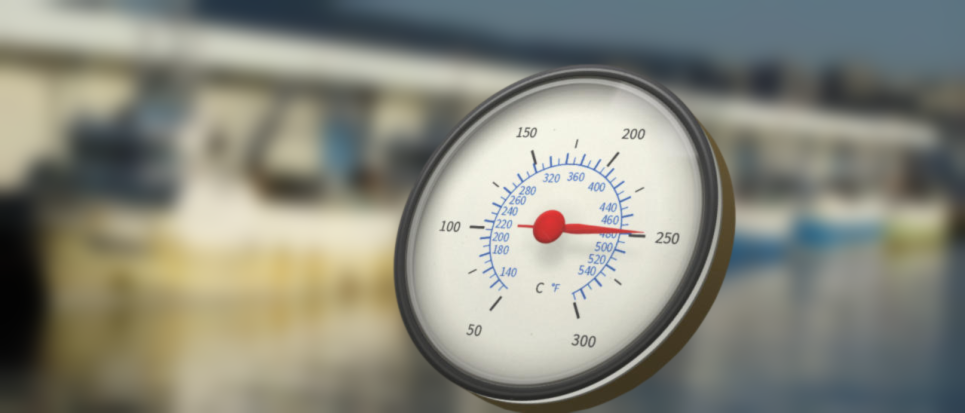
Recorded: 250 (°C)
